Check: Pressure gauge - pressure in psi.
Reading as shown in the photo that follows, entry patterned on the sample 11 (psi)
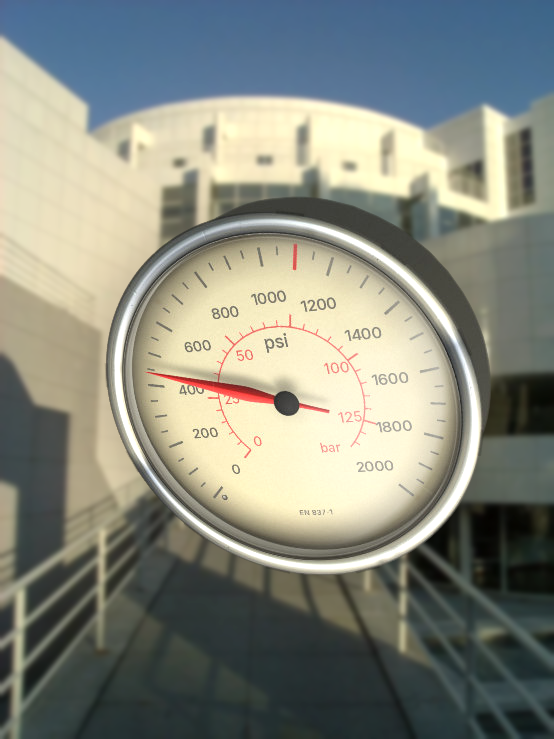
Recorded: 450 (psi)
